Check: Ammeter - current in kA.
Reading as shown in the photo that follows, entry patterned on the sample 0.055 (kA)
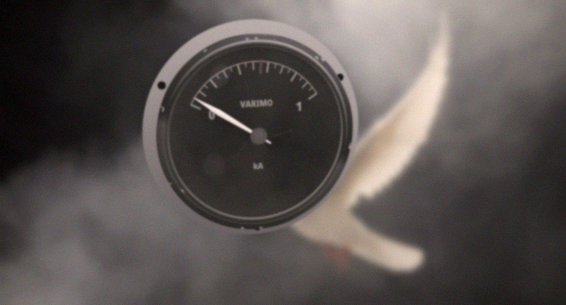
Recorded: 0.05 (kA)
